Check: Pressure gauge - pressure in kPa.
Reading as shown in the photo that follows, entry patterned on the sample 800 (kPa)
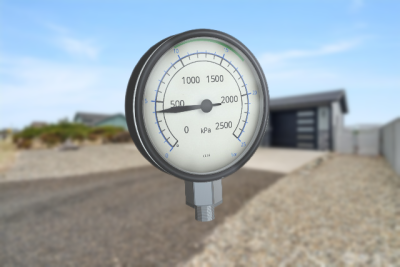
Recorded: 400 (kPa)
